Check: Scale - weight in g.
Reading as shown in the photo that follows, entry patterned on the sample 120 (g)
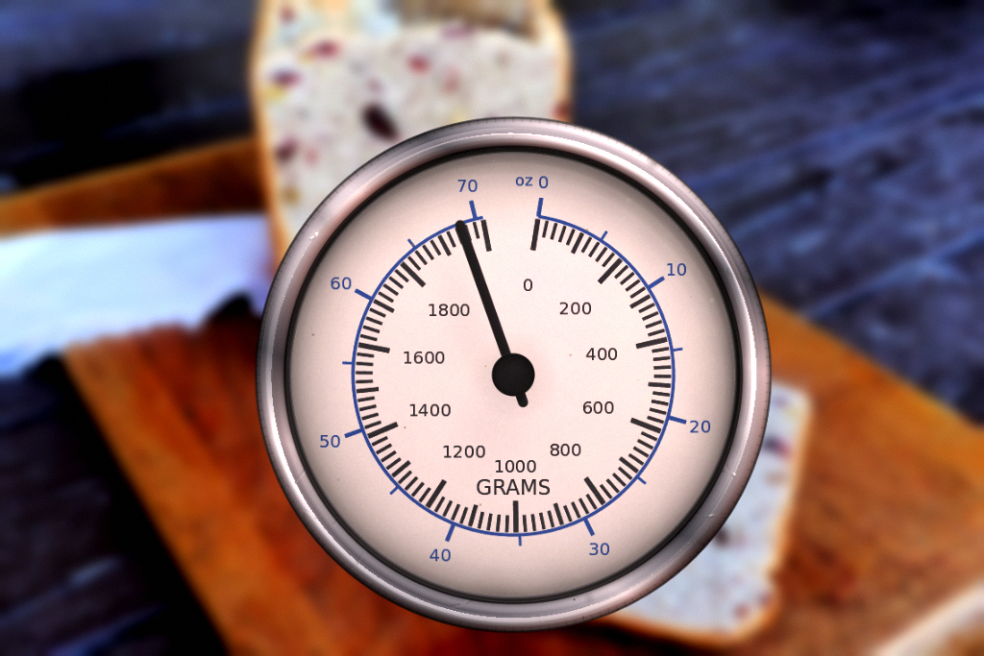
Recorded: 1950 (g)
